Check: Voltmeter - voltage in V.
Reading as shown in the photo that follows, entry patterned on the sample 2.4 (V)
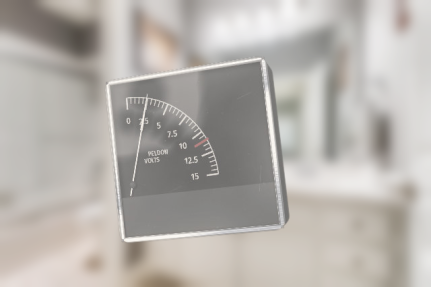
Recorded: 2.5 (V)
